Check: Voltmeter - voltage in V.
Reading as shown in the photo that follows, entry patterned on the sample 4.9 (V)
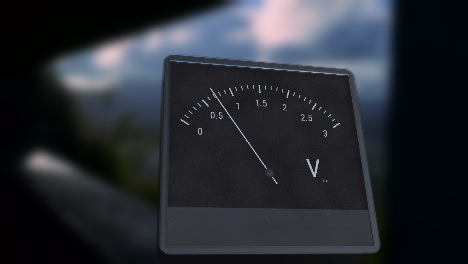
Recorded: 0.7 (V)
